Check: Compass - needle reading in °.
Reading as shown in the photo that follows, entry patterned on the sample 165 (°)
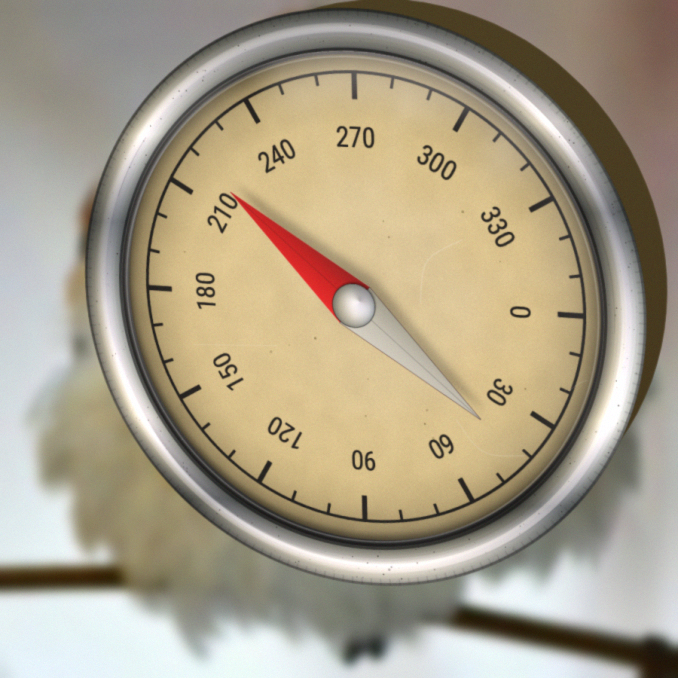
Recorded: 220 (°)
